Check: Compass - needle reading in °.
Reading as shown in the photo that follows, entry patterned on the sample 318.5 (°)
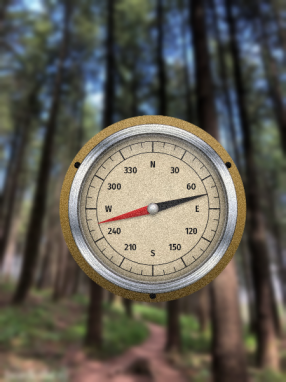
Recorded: 255 (°)
